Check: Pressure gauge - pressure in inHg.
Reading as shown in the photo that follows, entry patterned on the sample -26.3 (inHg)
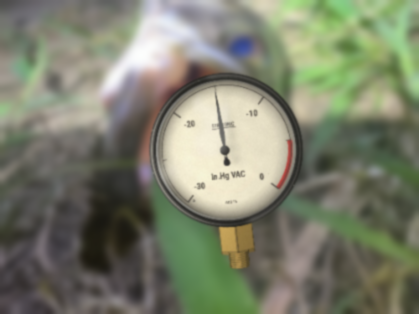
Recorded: -15 (inHg)
